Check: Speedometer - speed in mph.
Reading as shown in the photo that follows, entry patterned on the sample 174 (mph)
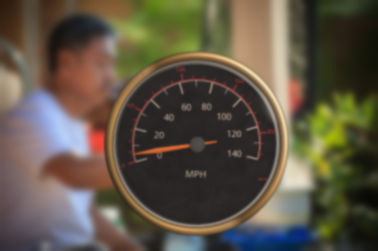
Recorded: 5 (mph)
